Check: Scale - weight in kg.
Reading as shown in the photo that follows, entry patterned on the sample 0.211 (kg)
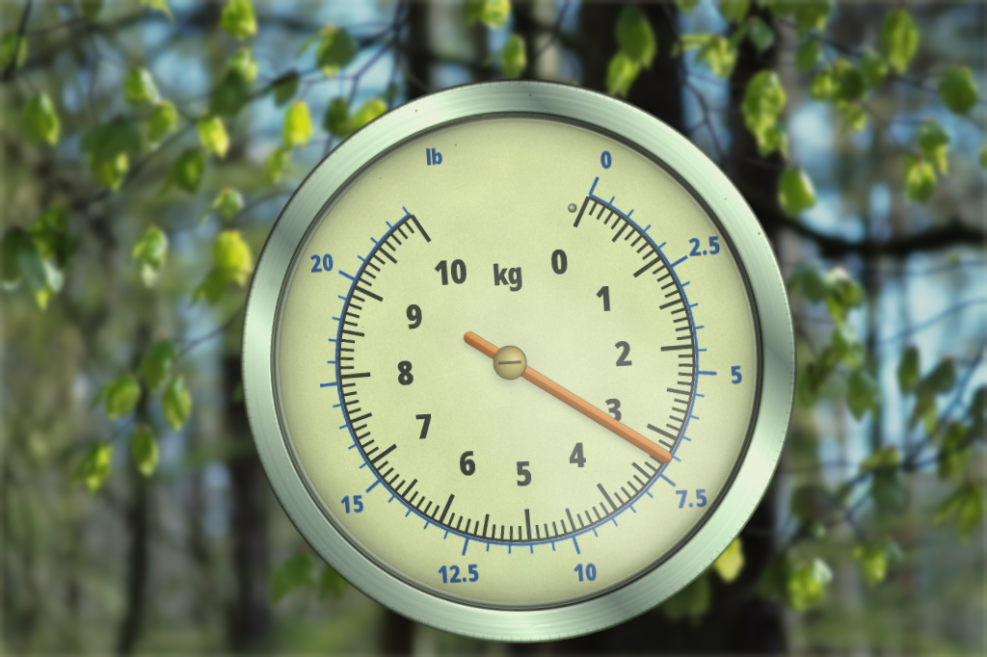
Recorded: 3.2 (kg)
